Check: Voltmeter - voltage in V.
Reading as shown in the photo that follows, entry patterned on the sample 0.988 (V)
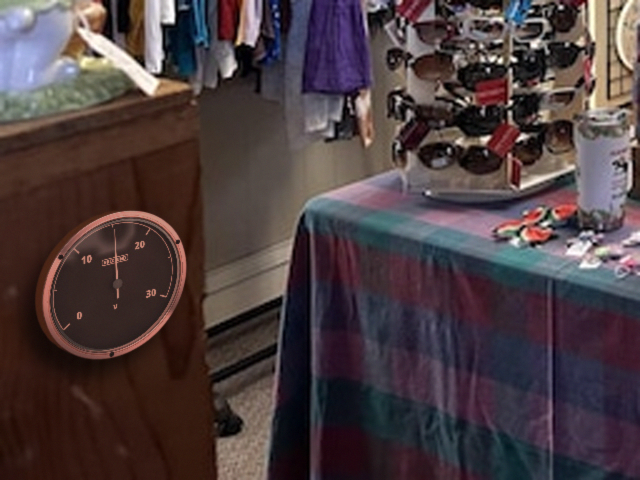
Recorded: 15 (V)
